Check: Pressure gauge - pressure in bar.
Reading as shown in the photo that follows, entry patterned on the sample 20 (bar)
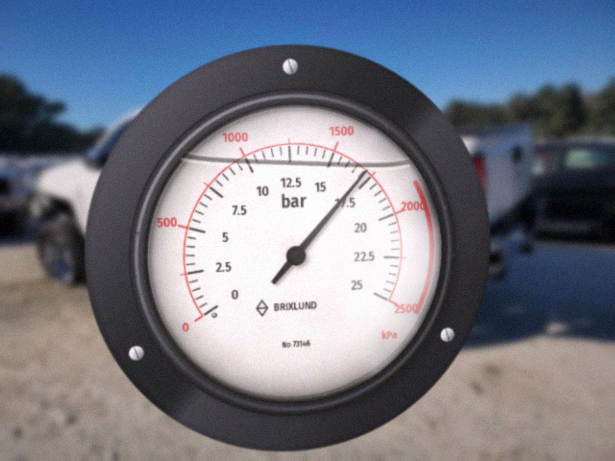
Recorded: 17 (bar)
